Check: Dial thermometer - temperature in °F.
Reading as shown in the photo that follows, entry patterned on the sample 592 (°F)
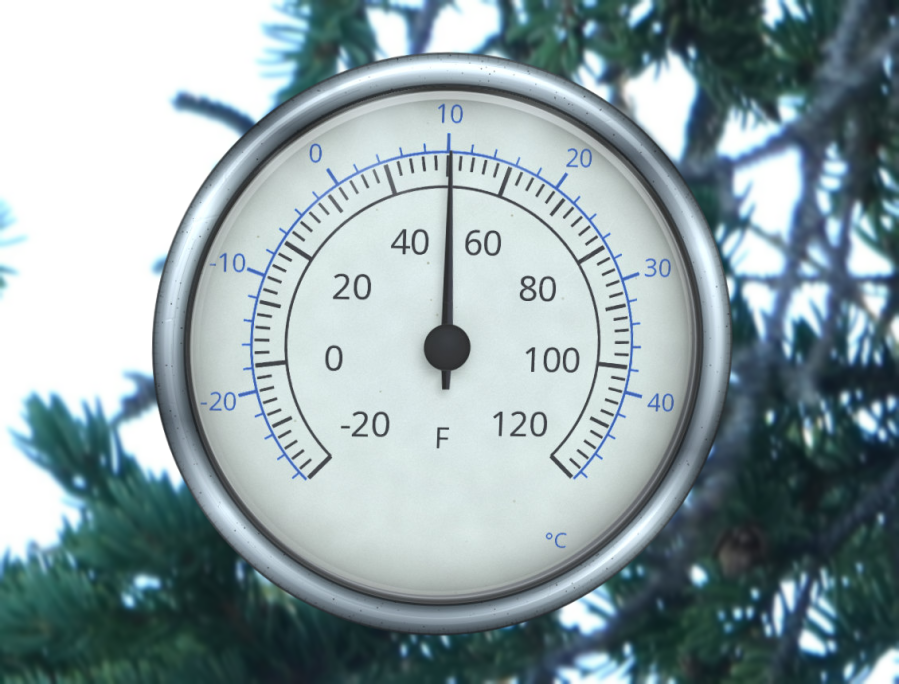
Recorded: 50 (°F)
